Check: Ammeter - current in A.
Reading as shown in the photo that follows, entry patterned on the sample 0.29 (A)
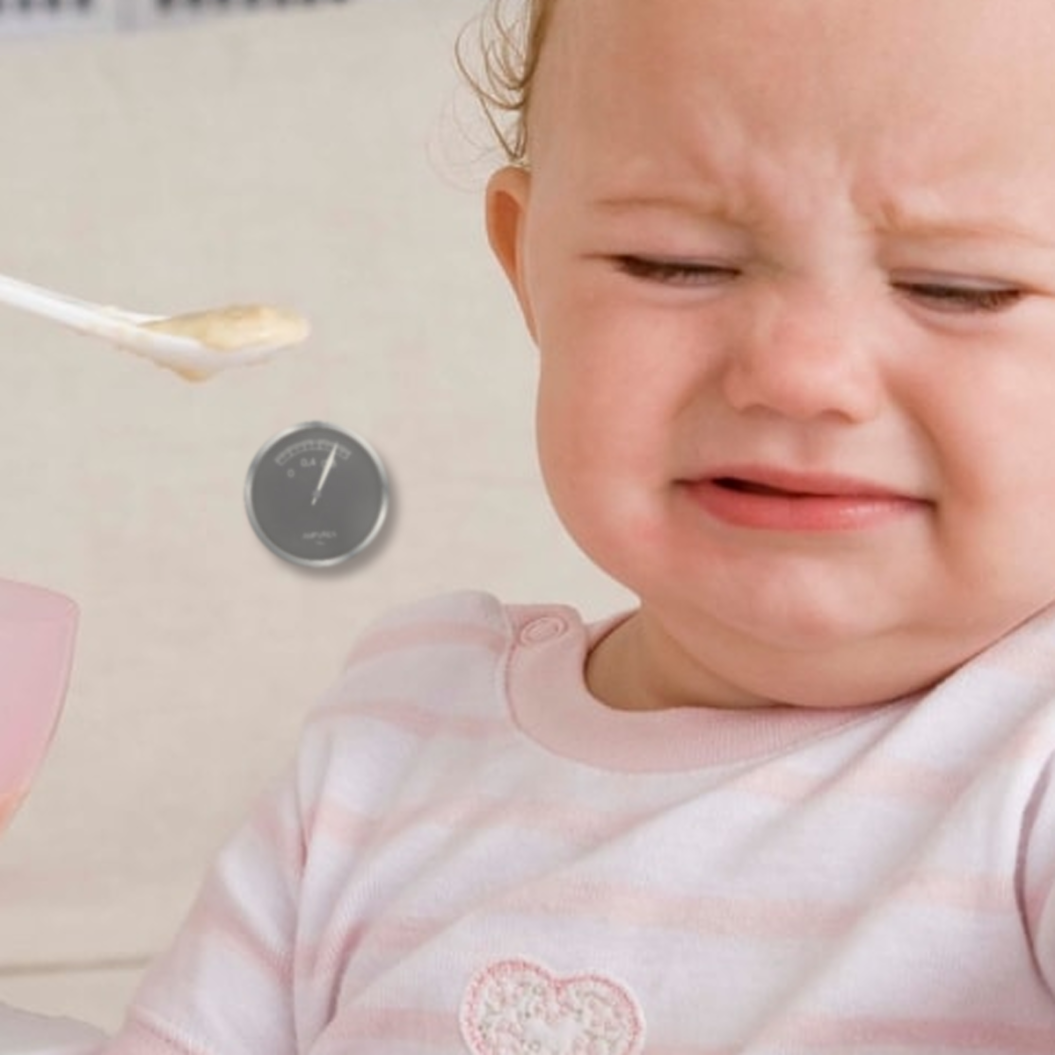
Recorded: 0.8 (A)
